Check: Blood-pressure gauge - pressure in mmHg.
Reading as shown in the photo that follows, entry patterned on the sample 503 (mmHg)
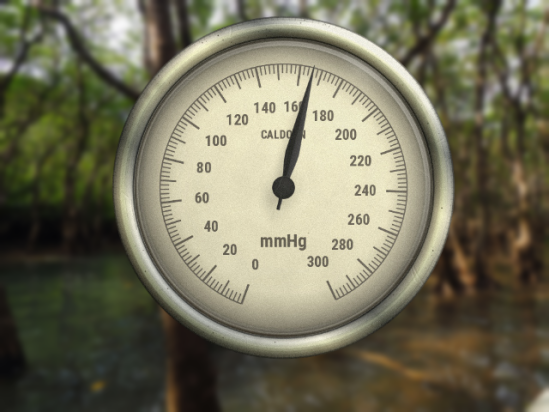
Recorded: 166 (mmHg)
